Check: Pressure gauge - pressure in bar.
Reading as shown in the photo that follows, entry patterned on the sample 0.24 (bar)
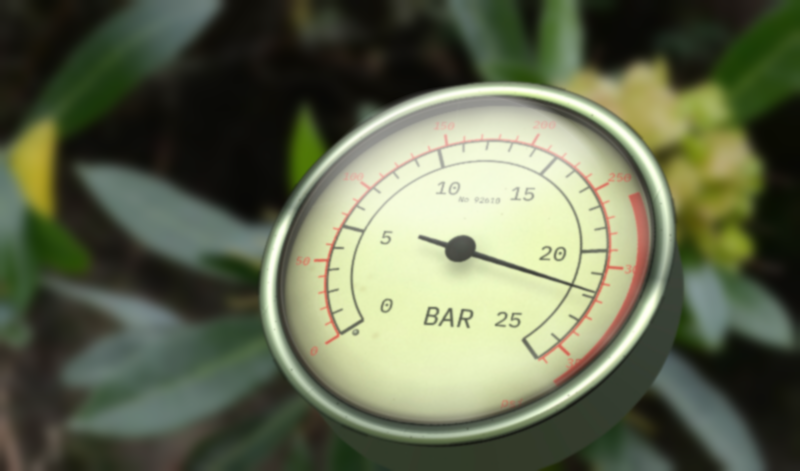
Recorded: 22 (bar)
